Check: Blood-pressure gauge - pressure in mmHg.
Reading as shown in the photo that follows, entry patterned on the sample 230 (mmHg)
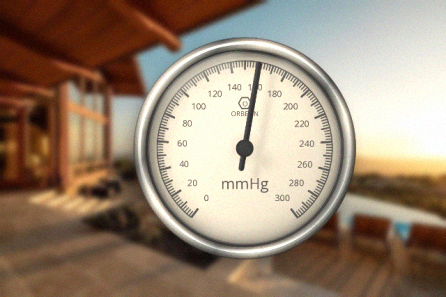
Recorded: 160 (mmHg)
